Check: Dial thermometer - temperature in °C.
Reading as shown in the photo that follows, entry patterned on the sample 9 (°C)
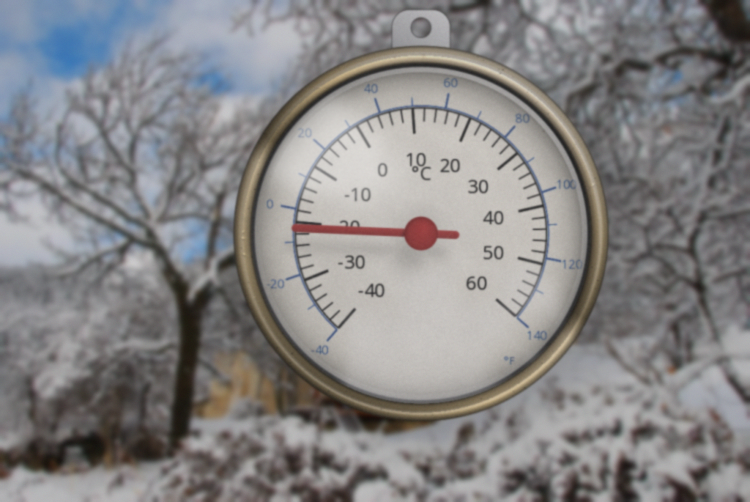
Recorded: -21 (°C)
